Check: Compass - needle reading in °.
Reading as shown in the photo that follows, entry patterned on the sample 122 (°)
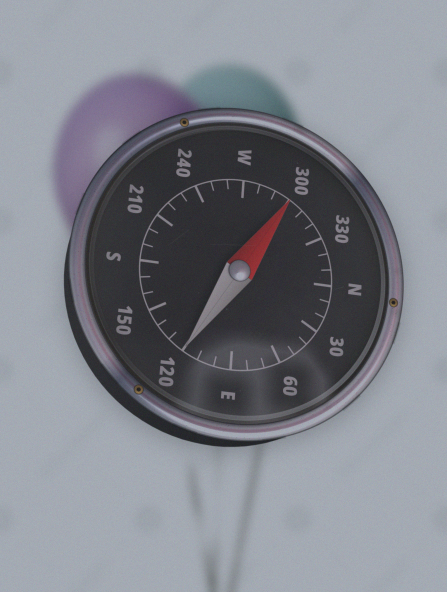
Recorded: 300 (°)
